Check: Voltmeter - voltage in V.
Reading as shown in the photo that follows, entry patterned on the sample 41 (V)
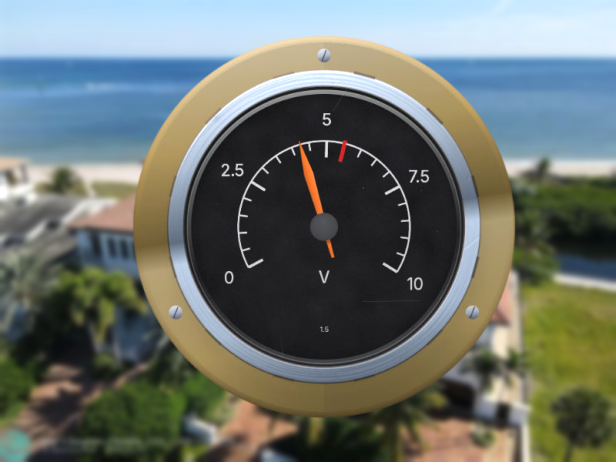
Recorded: 4.25 (V)
